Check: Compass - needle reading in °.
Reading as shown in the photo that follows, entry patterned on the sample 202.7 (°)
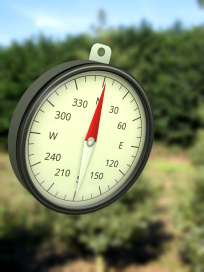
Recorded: 0 (°)
